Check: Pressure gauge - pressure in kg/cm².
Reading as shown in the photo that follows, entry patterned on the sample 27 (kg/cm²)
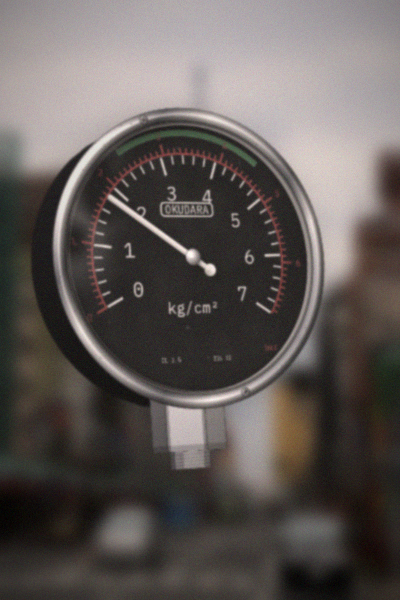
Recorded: 1.8 (kg/cm²)
